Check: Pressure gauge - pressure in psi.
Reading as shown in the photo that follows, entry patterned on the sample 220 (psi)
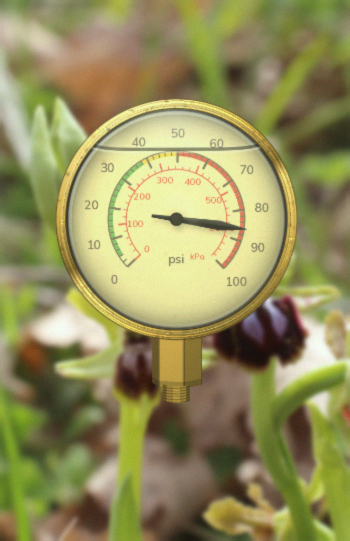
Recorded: 86 (psi)
